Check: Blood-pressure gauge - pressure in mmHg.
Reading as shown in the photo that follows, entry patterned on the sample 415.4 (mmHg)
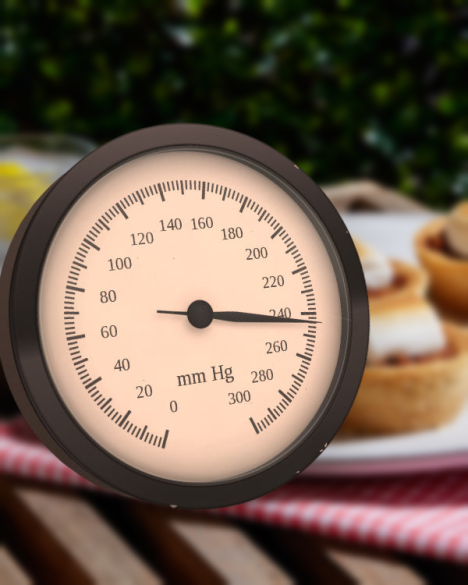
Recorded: 244 (mmHg)
